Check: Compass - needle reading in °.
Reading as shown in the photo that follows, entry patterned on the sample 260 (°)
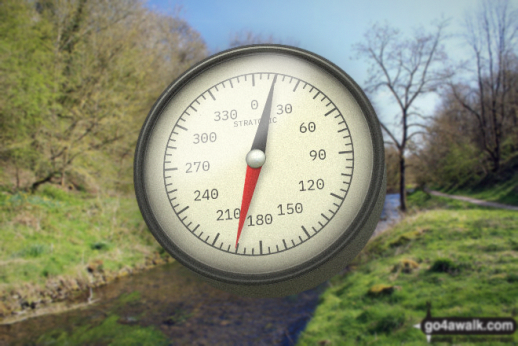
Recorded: 195 (°)
